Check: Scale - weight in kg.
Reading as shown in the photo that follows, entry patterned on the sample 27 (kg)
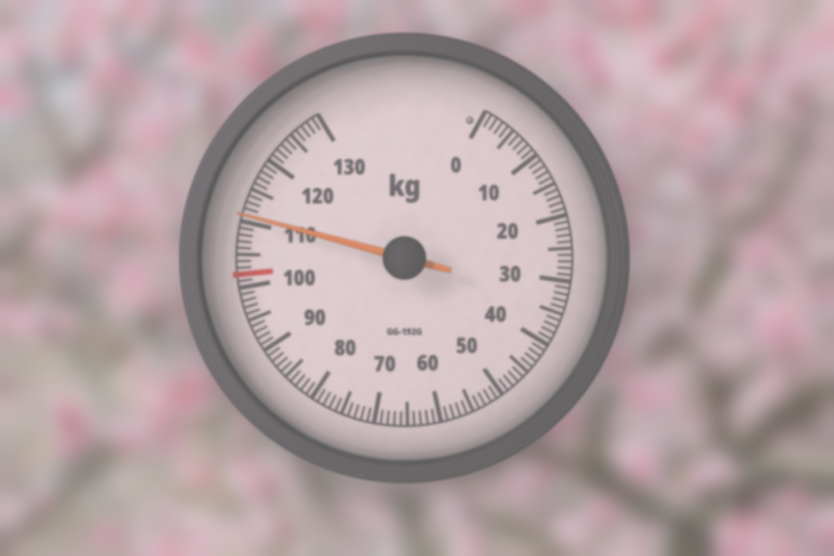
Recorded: 111 (kg)
